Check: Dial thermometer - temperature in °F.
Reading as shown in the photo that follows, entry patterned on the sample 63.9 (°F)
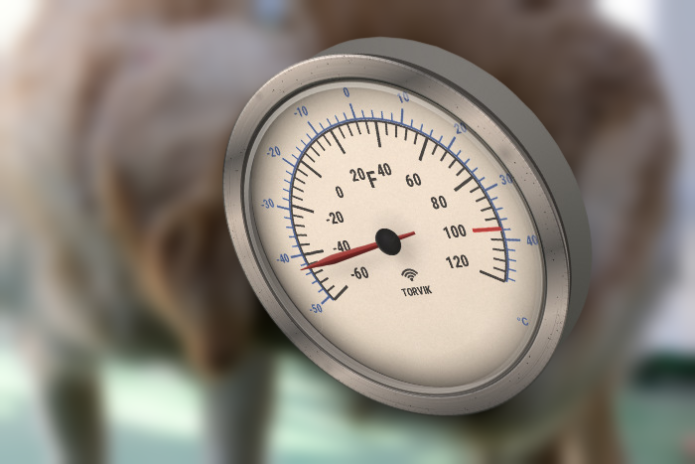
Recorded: -44 (°F)
